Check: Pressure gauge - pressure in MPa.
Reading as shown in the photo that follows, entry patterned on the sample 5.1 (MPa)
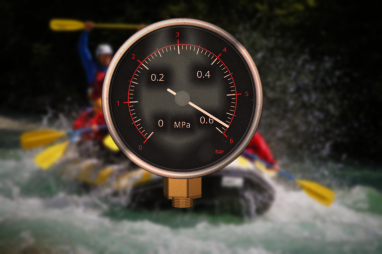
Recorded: 0.58 (MPa)
